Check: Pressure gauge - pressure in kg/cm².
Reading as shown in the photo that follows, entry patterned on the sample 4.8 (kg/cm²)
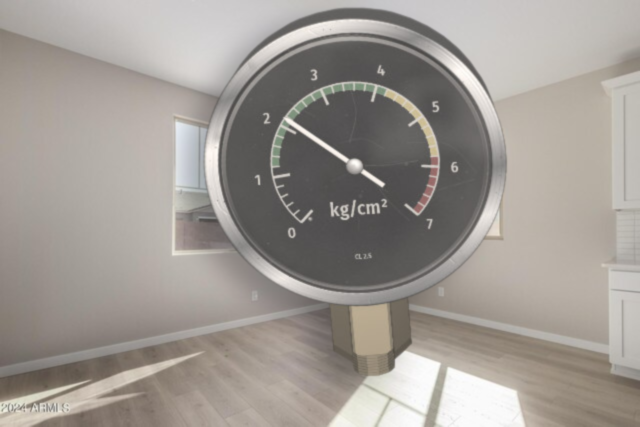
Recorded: 2.2 (kg/cm²)
